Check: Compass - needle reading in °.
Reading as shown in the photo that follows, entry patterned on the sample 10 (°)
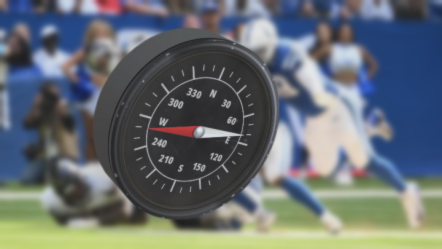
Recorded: 260 (°)
